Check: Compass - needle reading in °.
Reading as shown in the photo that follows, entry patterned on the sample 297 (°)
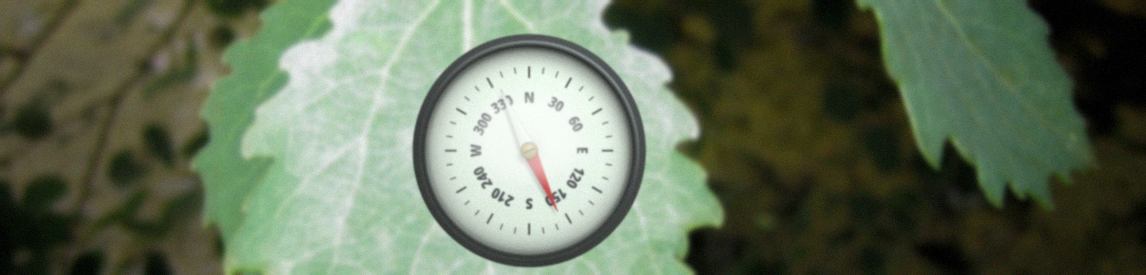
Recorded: 155 (°)
